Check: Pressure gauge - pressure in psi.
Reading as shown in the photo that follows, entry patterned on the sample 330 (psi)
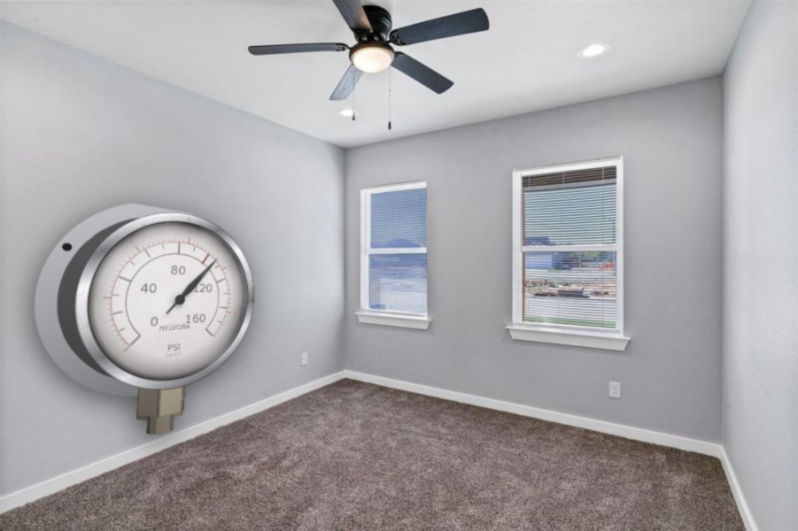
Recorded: 105 (psi)
